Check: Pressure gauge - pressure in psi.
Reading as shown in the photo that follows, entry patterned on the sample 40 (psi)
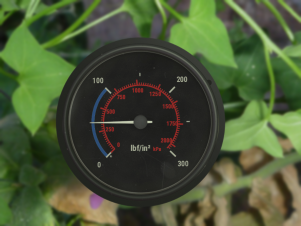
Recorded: 50 (psi)
